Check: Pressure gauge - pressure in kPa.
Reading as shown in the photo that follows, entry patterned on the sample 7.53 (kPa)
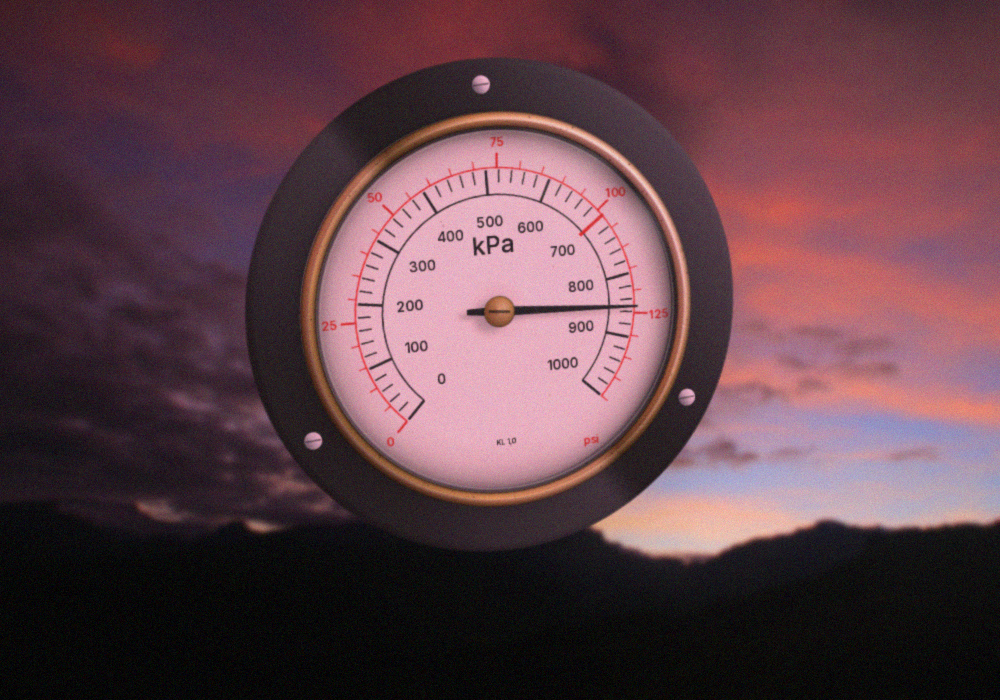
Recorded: 850 (kPa)
